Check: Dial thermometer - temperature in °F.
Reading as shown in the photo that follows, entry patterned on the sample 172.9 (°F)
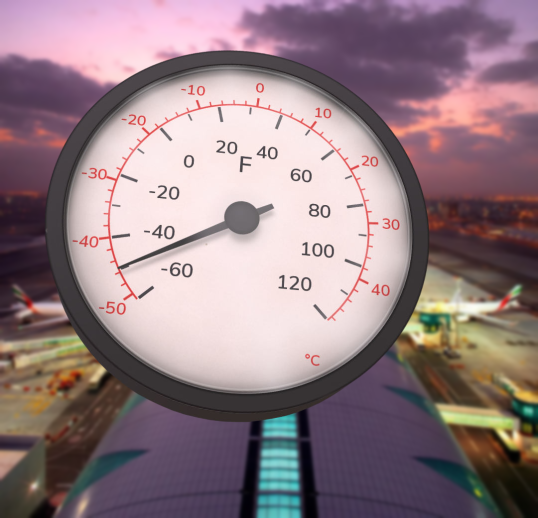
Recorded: -50 (°F)
